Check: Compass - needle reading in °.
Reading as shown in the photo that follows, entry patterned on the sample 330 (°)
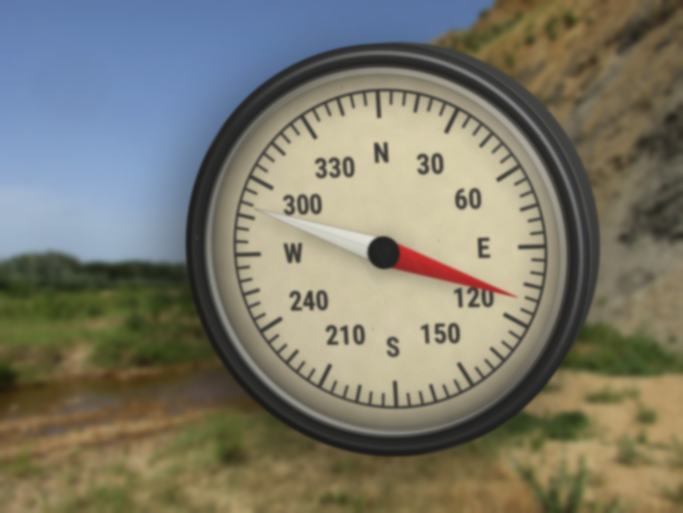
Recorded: 110 (°)
